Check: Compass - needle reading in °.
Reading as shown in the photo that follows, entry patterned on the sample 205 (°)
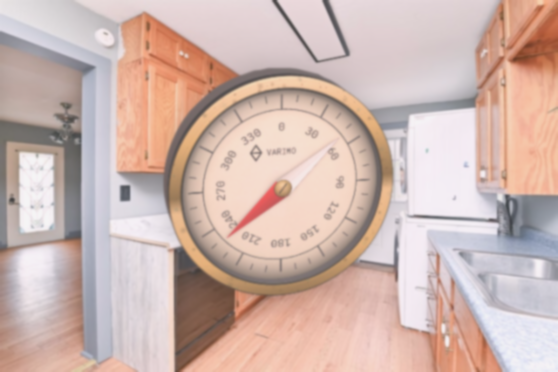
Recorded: 230 (°)
